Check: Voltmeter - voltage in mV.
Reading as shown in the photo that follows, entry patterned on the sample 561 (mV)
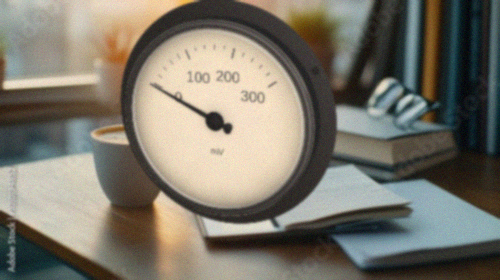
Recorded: 0 (mV)
